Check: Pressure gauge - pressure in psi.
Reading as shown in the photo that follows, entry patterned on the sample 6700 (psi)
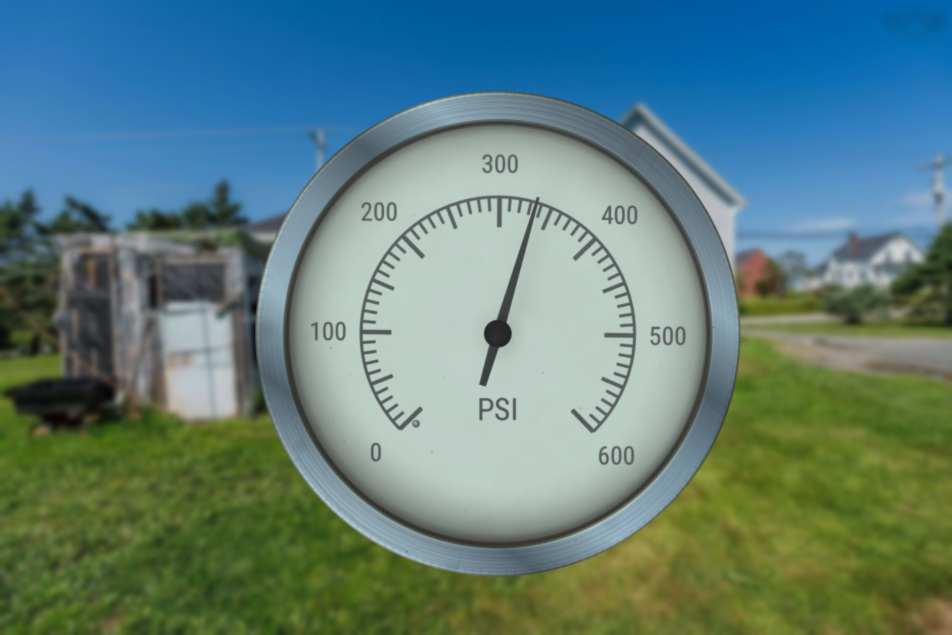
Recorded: 335 (psi)
